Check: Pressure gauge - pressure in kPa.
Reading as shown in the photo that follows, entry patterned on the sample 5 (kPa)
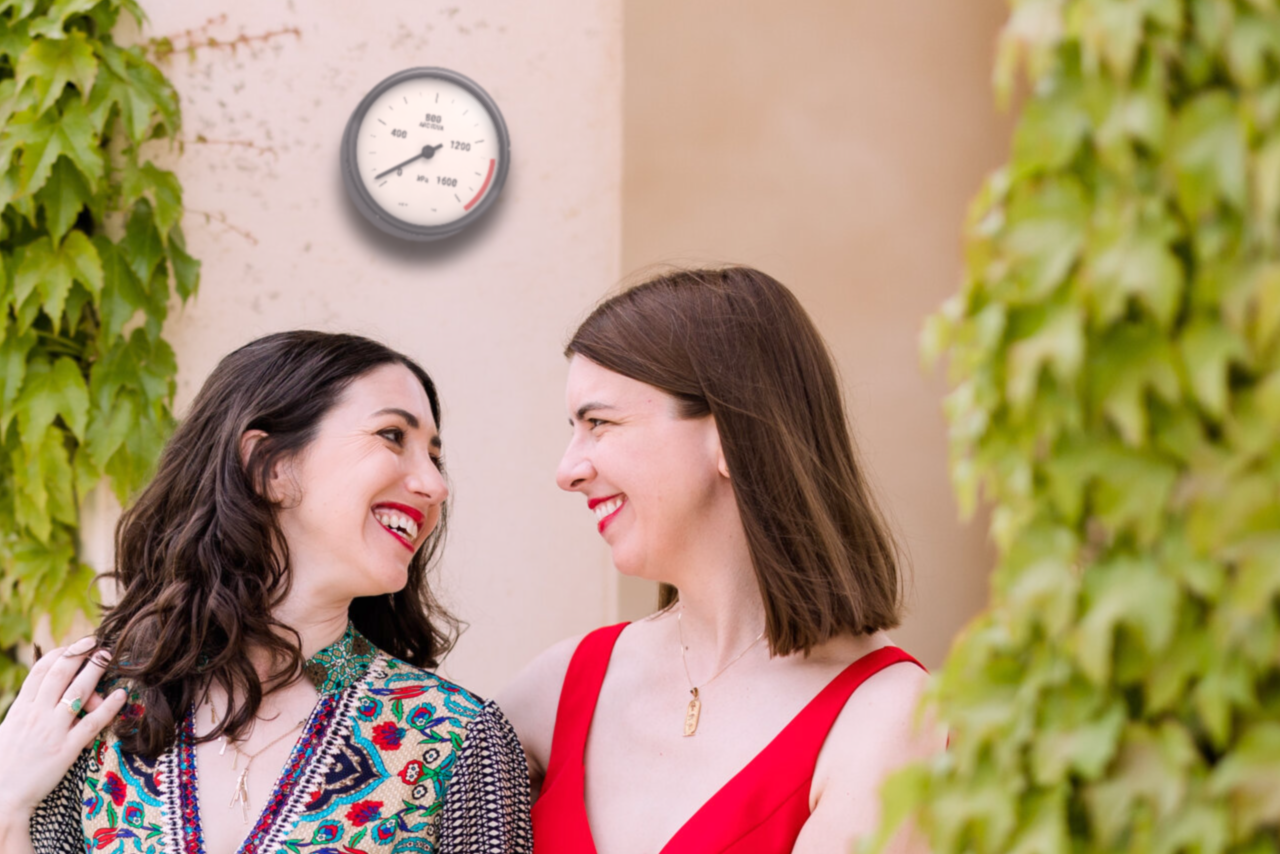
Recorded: 50 (kPa)
